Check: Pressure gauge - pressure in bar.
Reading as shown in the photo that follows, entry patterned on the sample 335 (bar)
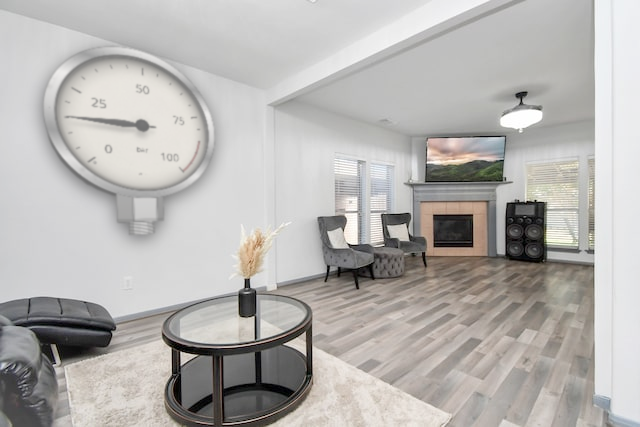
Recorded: 15 (bar)
